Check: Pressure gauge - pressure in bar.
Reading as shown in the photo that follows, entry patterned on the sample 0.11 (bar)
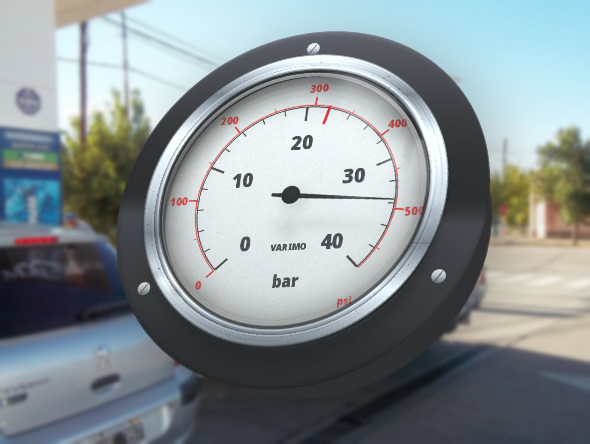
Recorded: 34 (bar)
